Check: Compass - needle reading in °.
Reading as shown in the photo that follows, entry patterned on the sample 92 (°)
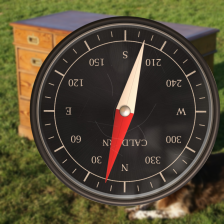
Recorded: 15 (°)
